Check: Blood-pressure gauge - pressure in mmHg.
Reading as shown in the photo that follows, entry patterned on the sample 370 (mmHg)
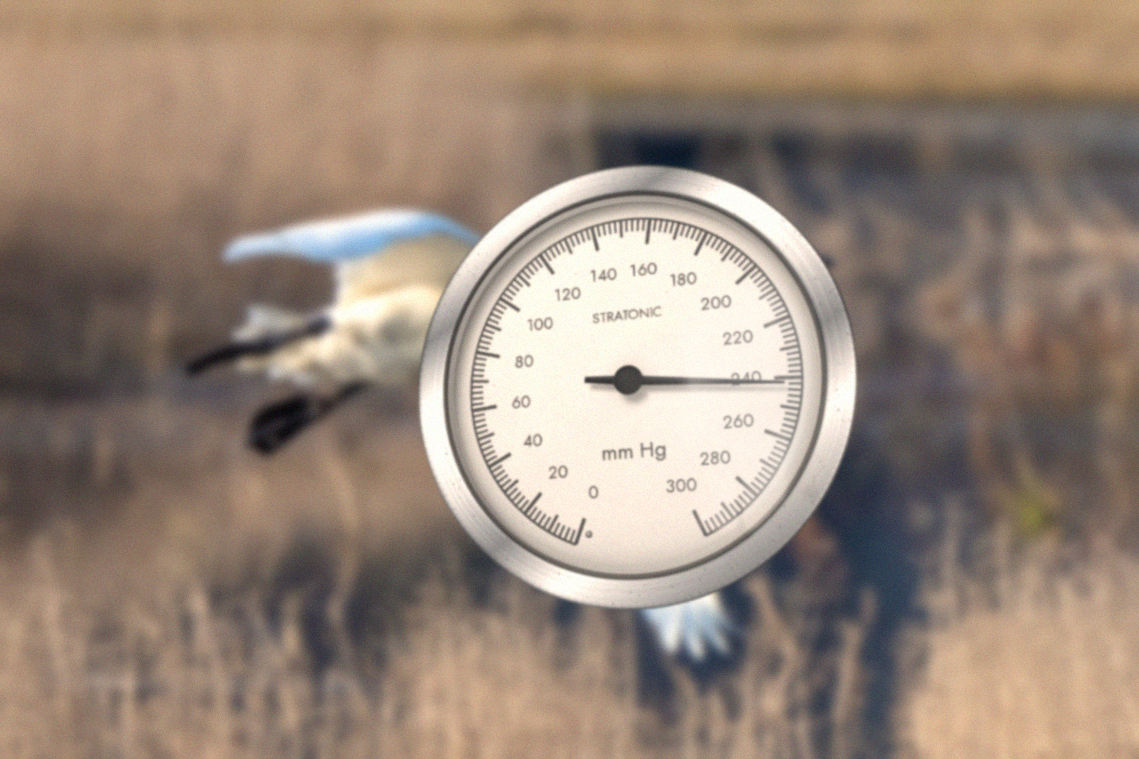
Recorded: 242 (mmHg)
